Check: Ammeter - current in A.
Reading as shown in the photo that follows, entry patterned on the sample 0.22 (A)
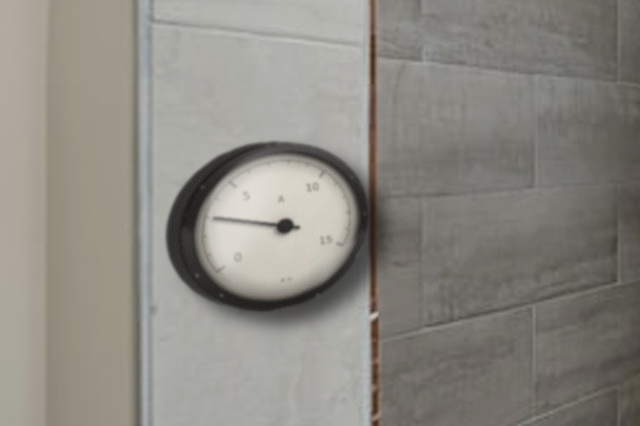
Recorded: 3 (A)
